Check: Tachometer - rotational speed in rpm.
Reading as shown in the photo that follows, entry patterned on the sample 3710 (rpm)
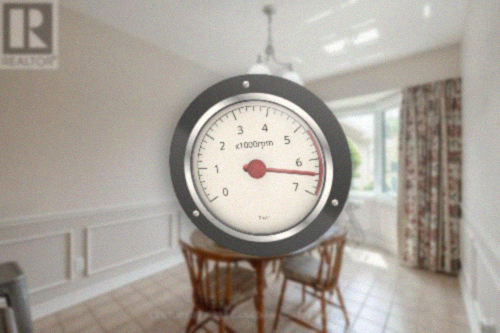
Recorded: 6400 (rpm)
